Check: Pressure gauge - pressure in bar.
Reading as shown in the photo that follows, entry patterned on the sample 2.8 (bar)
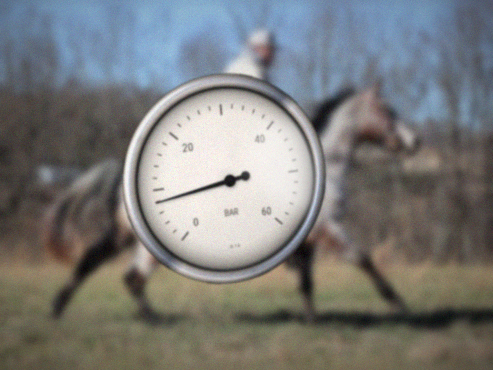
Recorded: 8 (bar)
